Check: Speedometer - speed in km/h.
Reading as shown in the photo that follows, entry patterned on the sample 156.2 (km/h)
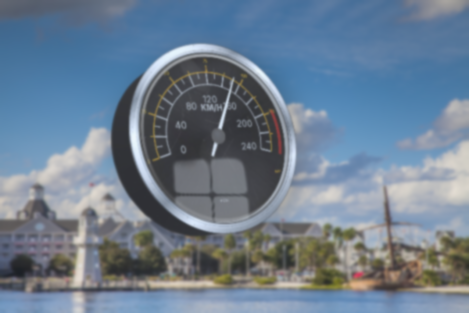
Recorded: 150 (km/h)
